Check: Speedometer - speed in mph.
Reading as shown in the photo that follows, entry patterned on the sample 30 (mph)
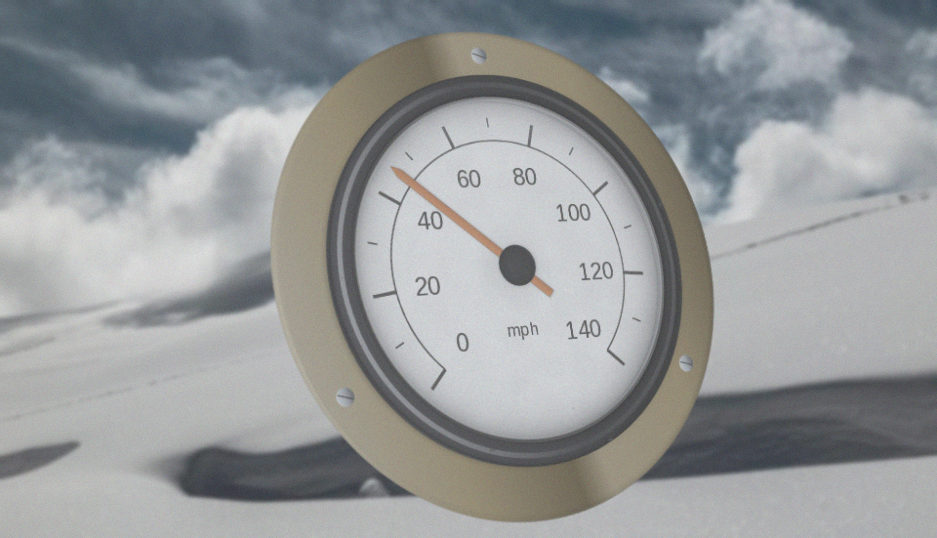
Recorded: 45 (mph)
